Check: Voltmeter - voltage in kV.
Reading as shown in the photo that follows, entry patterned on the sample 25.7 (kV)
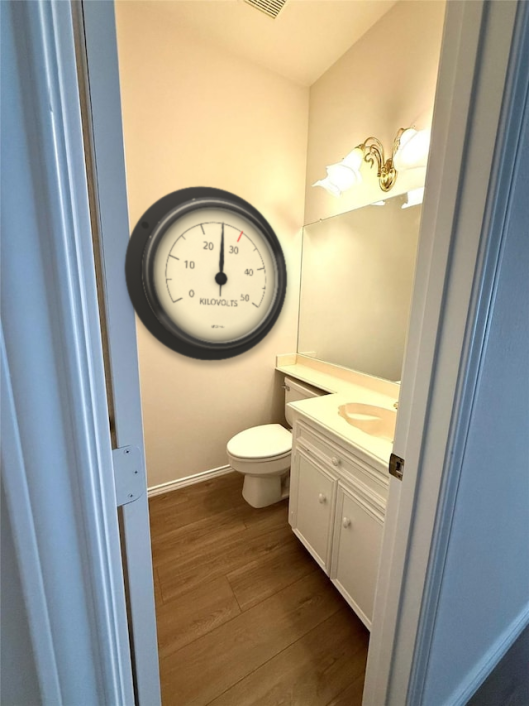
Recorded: 25 (kV)
